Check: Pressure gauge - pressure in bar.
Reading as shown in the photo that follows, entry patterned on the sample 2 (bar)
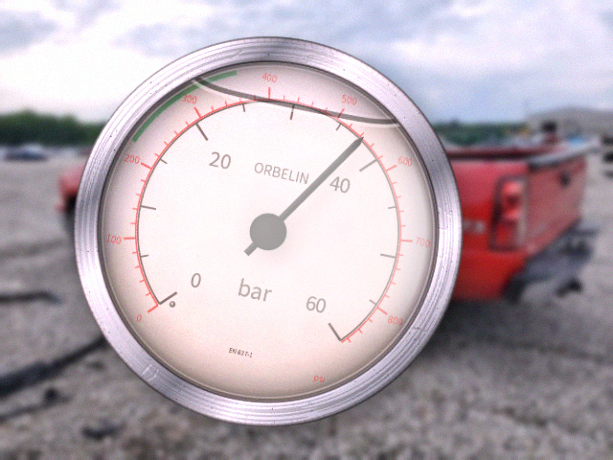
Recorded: 37.5 (bar)
